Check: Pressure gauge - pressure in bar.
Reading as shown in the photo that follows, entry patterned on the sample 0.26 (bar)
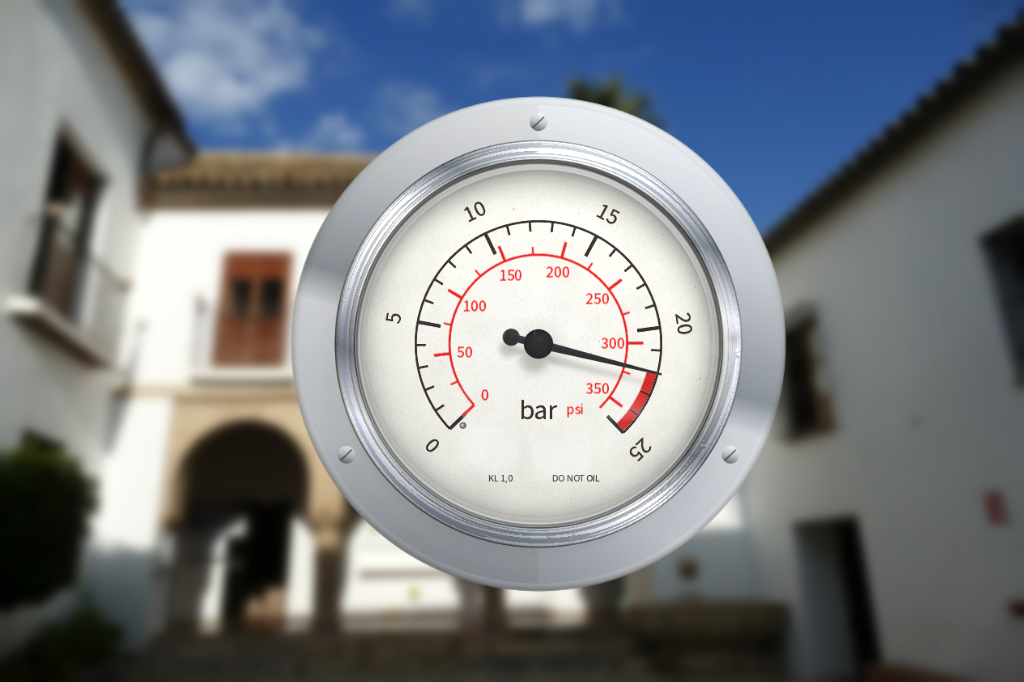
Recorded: 22 (bar)
